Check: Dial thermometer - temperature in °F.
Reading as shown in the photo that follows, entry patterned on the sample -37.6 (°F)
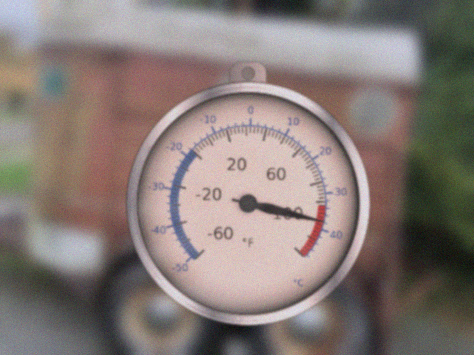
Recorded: 100 (°F)
